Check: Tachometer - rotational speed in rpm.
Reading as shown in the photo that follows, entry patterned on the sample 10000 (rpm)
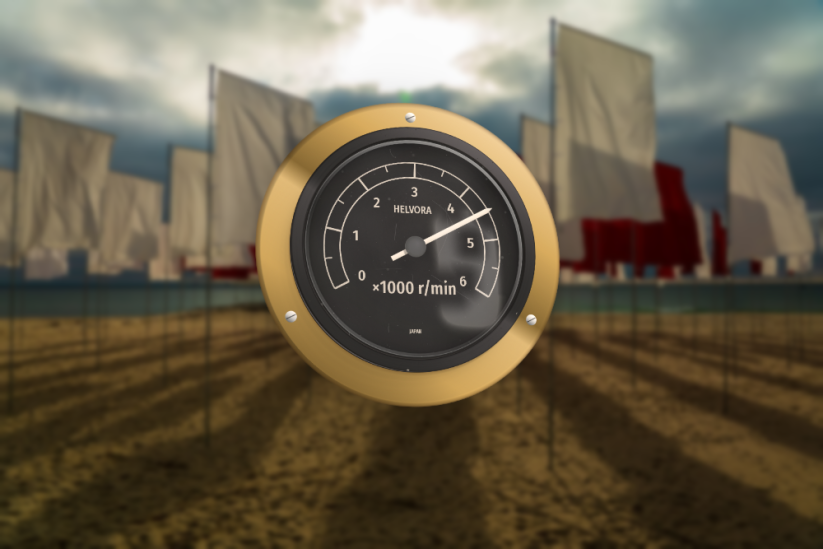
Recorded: 4500 (rpm)
